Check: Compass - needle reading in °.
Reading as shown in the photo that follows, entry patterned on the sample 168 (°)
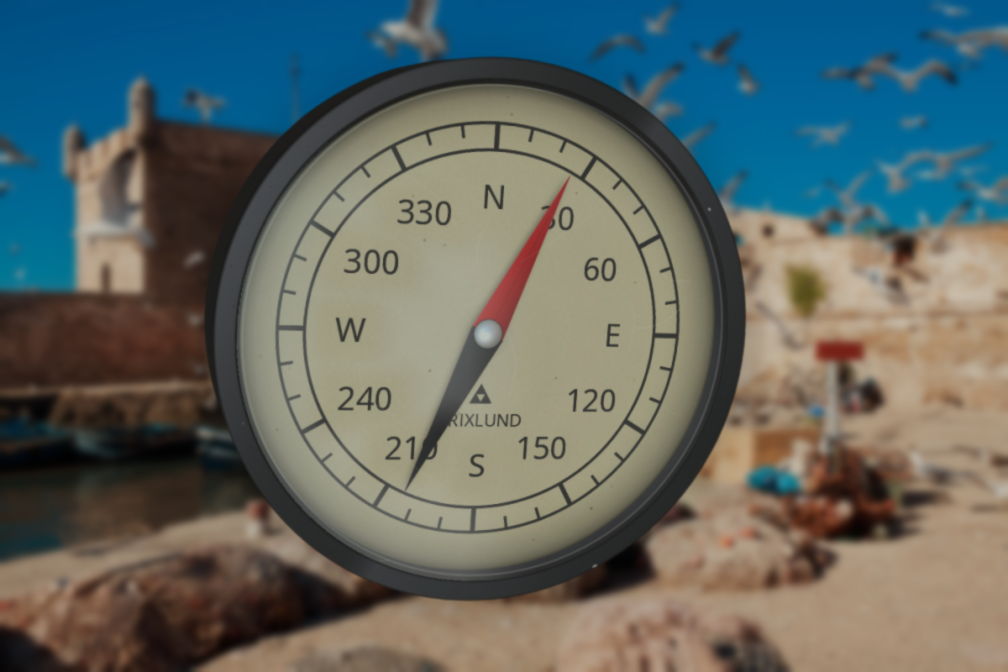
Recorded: 25 (°)
